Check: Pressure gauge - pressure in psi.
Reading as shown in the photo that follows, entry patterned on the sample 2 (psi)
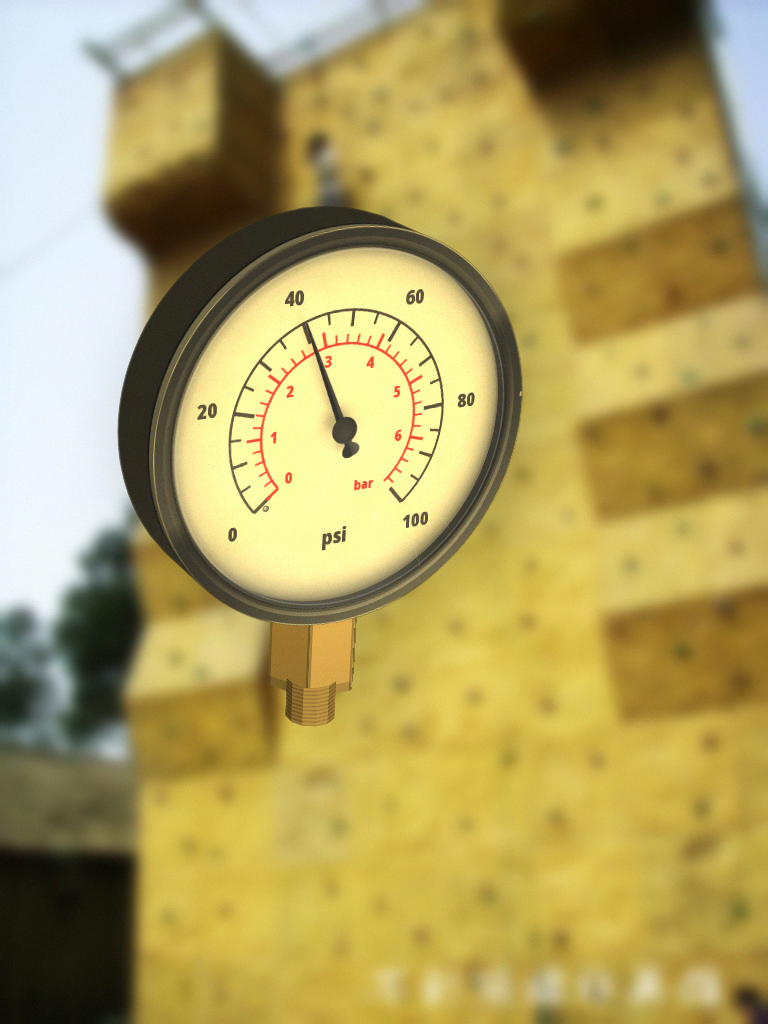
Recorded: 40 (psi)
